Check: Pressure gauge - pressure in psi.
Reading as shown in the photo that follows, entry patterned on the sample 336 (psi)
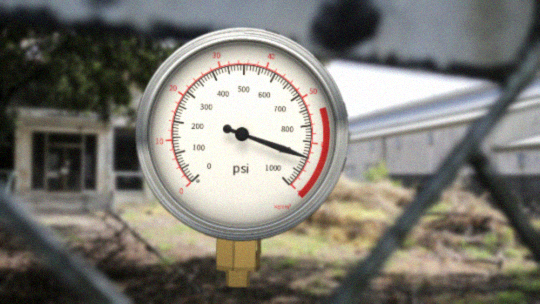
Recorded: 900 (psi)
